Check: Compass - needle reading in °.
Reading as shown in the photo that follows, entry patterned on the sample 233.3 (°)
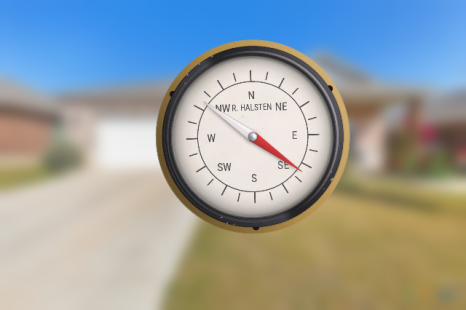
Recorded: 127.5 (°)
